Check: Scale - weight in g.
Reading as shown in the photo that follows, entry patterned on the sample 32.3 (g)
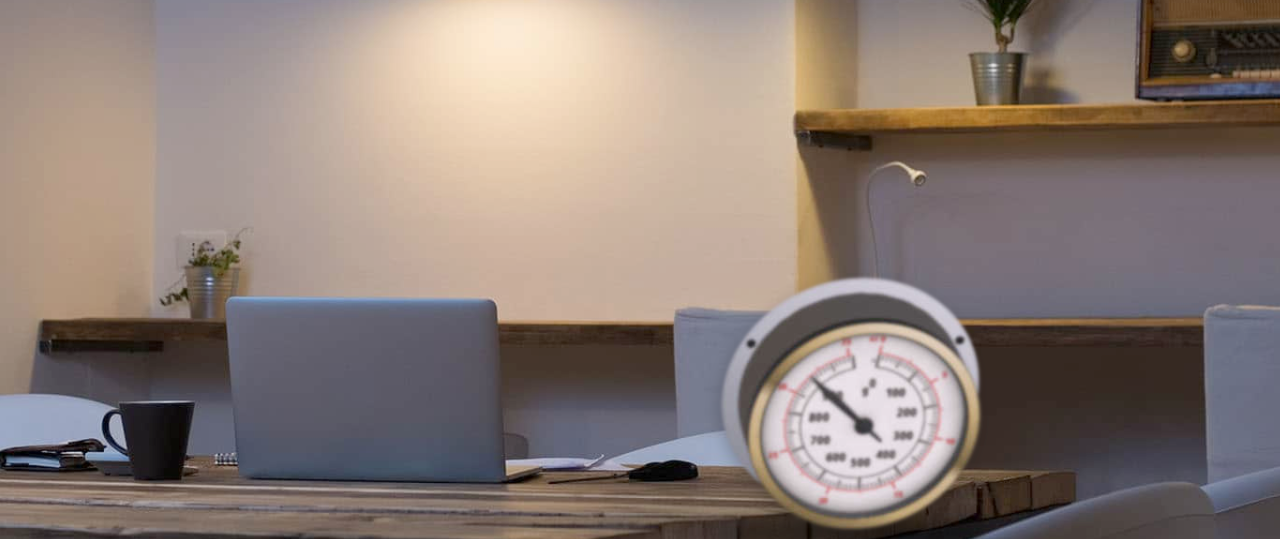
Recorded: 900 (g)
